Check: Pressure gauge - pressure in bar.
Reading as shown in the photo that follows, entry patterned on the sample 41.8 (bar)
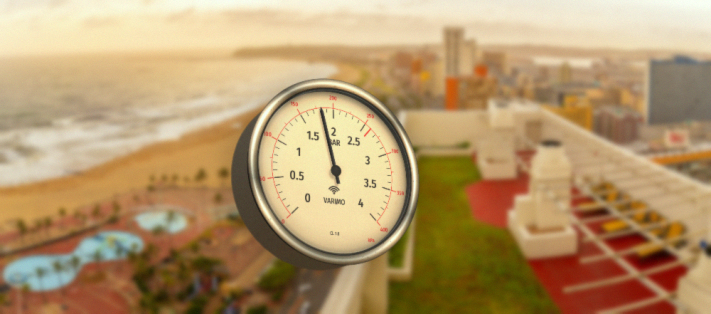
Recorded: 1.8 (bar)
